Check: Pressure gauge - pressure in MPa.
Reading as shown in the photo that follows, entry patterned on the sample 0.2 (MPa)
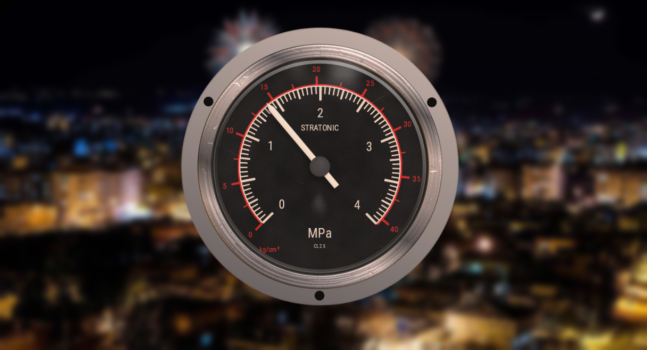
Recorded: 1.4 (MPa)
